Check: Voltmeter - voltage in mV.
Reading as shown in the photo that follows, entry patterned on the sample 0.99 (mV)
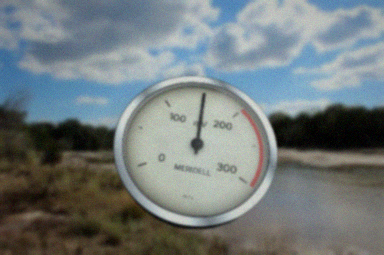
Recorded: 150 (mV)
